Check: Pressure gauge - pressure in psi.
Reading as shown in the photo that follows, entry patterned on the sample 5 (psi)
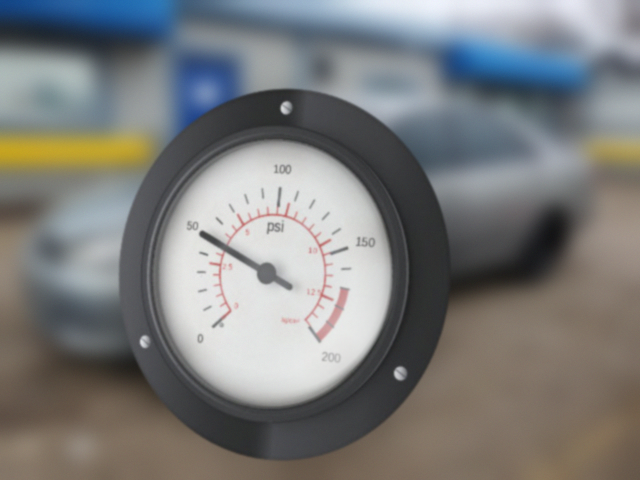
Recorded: 50 (psi)
